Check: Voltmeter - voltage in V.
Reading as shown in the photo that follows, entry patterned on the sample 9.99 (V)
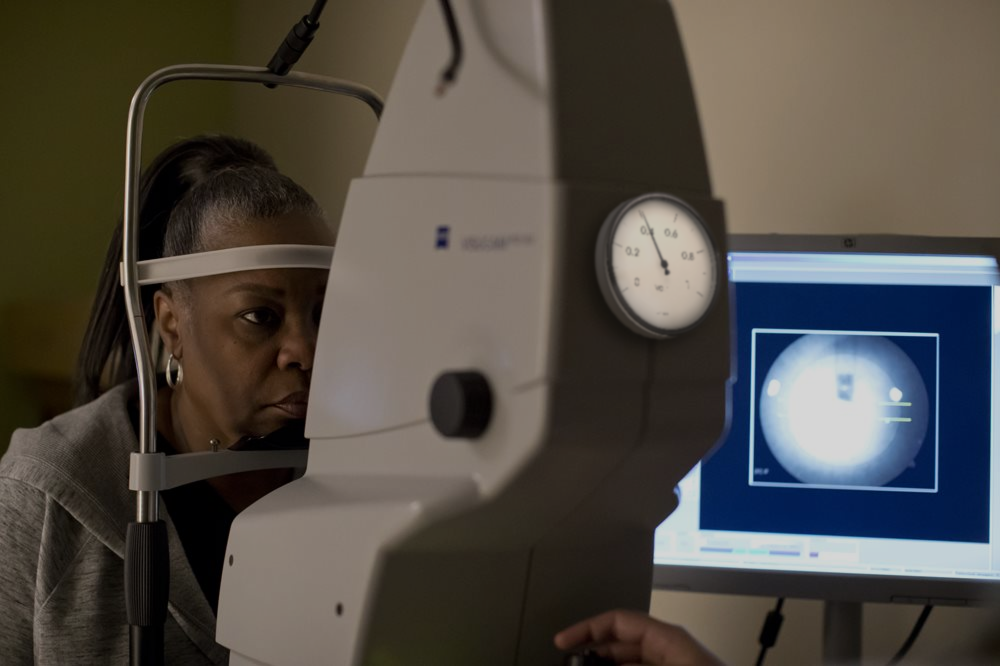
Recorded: 0.4 (V)
